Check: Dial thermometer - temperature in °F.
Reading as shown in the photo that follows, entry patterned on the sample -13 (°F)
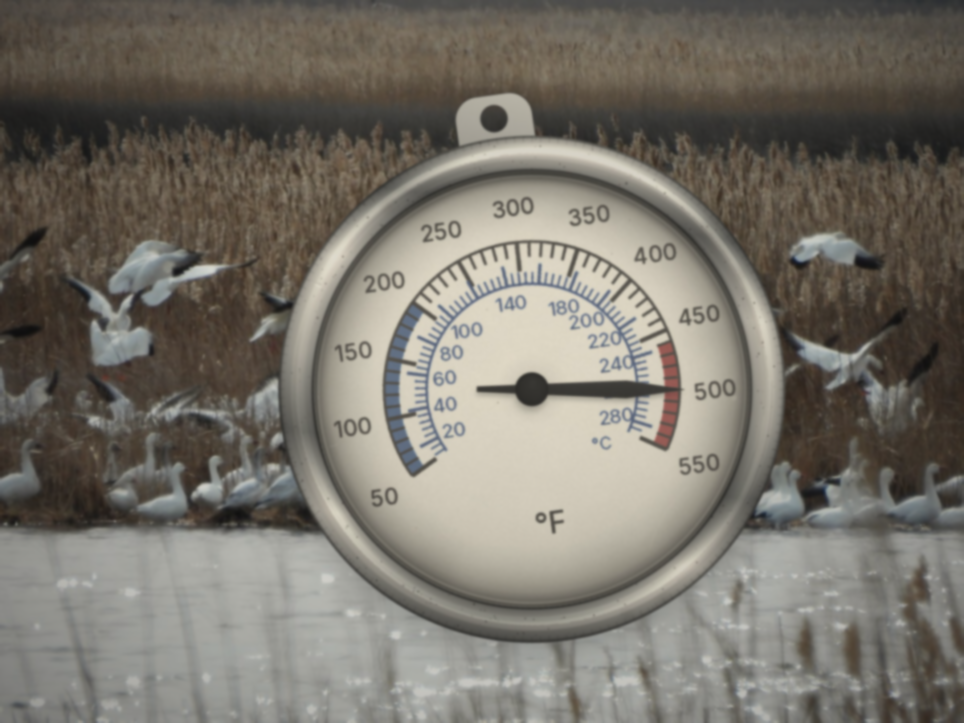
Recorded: 500 (°F)
